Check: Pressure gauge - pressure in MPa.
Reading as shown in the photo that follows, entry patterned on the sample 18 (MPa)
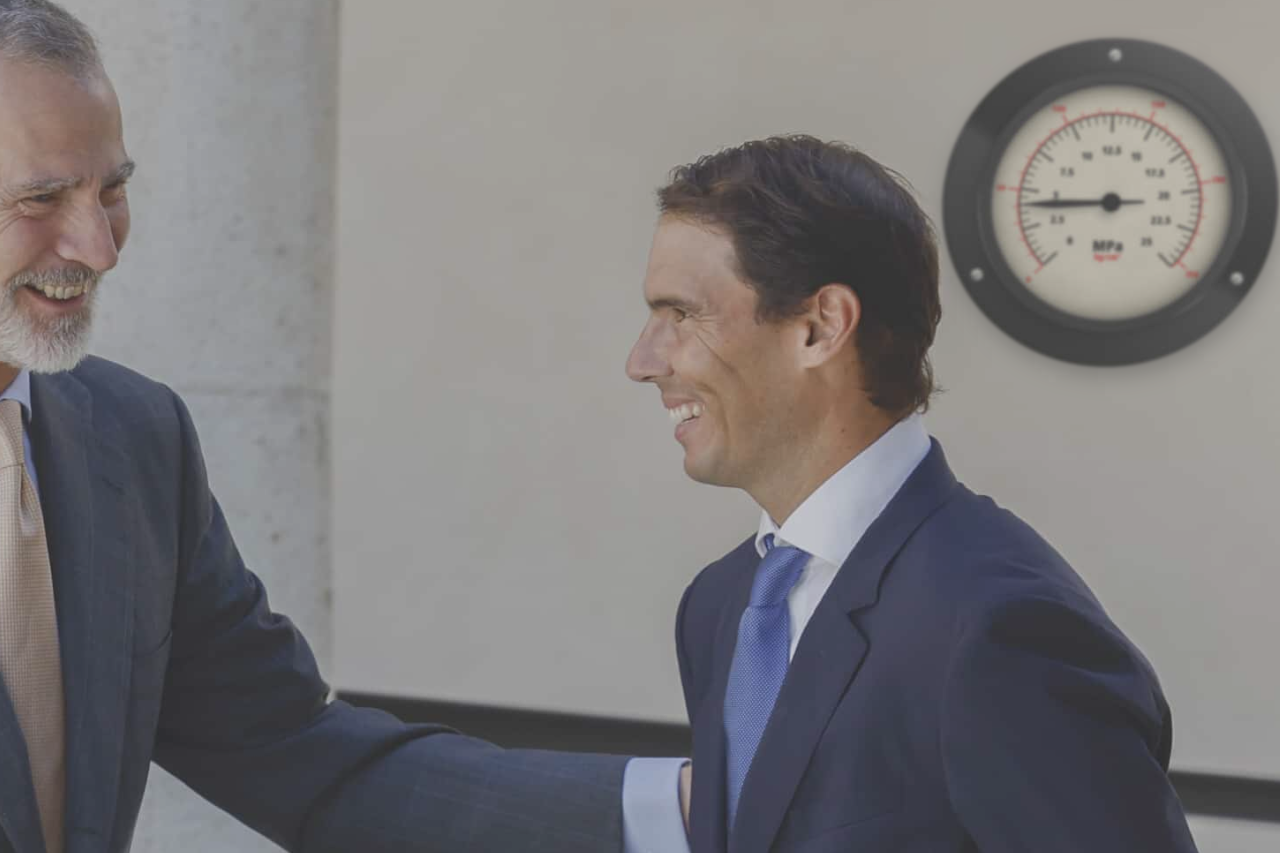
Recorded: 4 (MPa)
